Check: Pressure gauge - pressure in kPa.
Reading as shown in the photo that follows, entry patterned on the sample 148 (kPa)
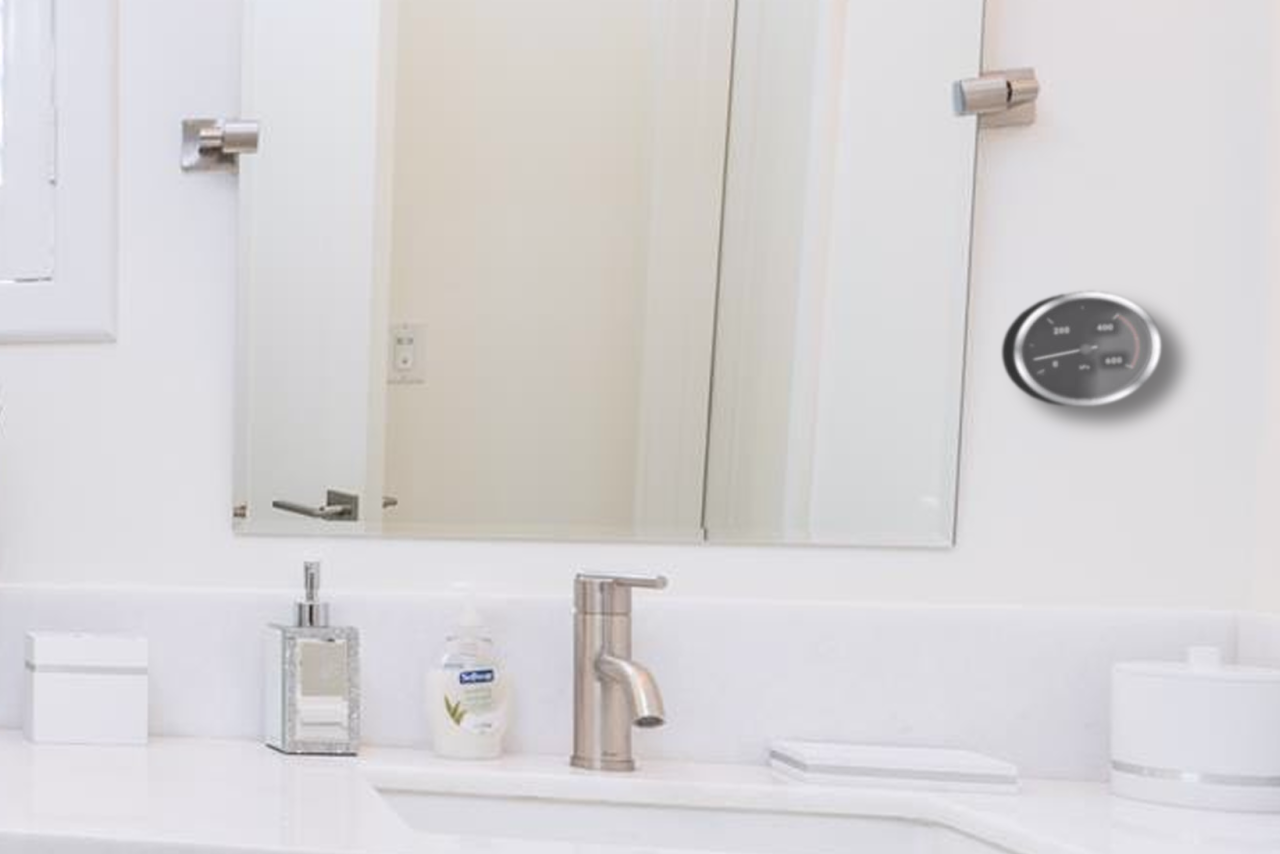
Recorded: 50 (kPa)
